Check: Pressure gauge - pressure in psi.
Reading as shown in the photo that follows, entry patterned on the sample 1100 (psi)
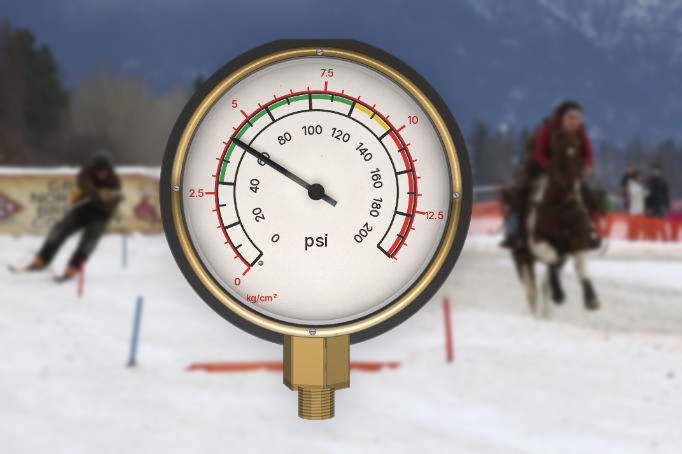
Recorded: 60 (psi)
